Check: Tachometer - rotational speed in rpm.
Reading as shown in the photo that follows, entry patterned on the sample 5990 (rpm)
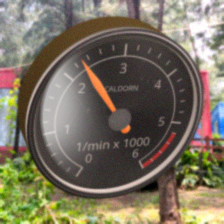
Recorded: 2300 (rpm)
